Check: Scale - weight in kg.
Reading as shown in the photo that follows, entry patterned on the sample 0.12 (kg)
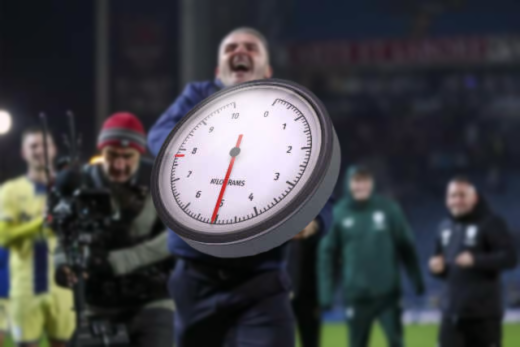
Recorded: 5 (kg)
